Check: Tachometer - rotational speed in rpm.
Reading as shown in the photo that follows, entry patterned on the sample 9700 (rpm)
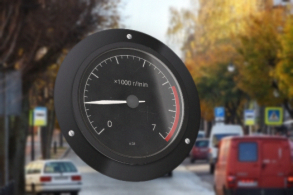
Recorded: 1000 (rpm)
